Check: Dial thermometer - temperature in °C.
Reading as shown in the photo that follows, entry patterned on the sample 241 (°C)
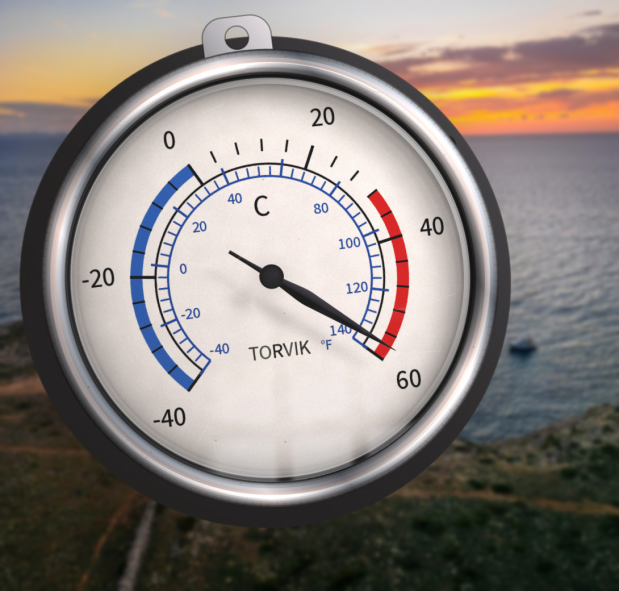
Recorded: 58 (°C)
